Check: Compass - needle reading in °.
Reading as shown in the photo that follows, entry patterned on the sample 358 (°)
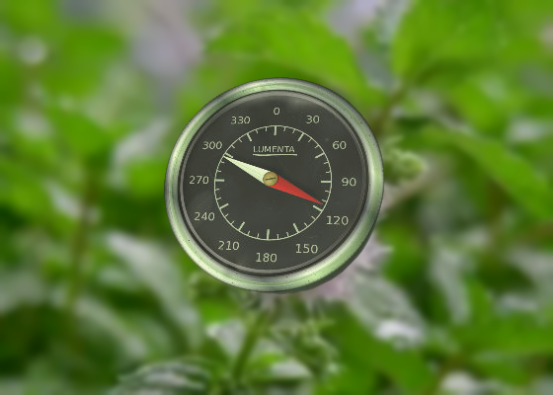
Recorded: 115 (°)
